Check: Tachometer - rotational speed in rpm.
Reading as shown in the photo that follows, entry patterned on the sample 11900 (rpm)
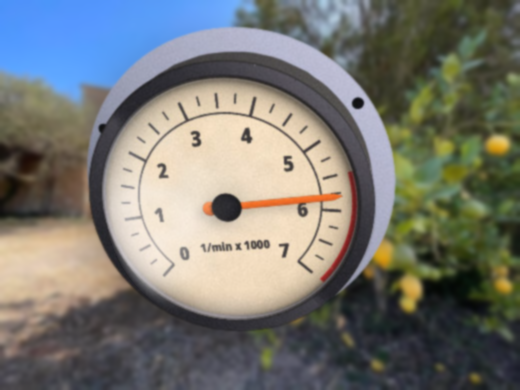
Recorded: 5750 (rpm)
